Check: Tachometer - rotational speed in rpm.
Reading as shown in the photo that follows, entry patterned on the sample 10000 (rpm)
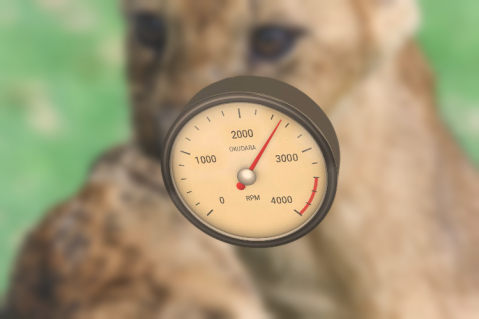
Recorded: 2500 (rpm)
